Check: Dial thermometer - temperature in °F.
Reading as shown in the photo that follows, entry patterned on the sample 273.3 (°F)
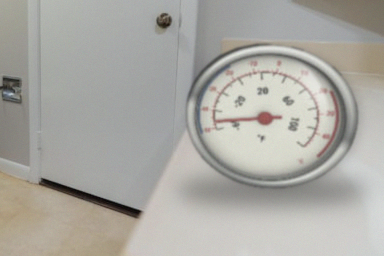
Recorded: -50 (°F)
